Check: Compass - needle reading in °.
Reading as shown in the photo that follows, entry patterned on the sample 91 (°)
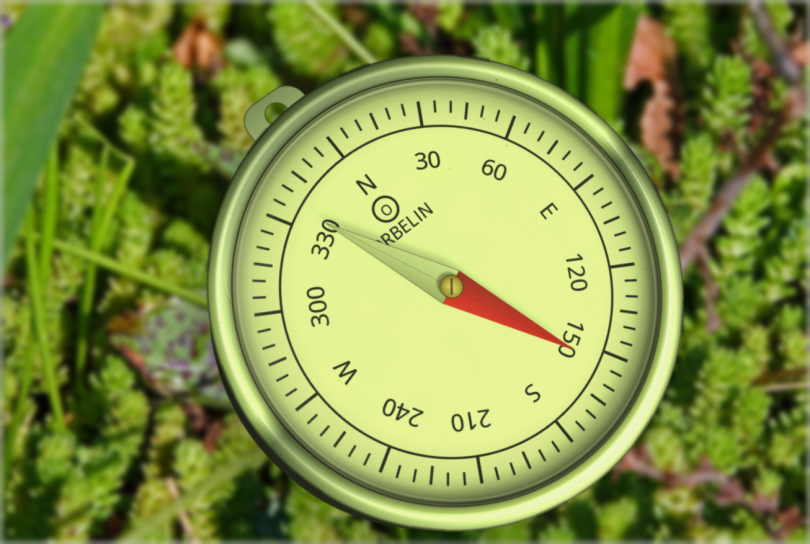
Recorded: 155 (°)
